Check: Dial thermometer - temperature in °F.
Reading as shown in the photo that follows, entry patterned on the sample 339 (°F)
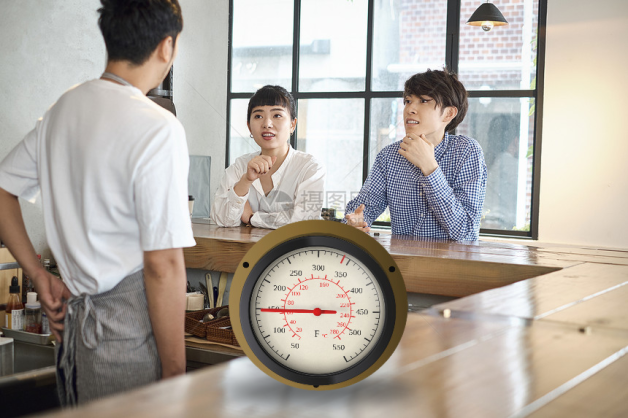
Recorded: 150 (°F)
